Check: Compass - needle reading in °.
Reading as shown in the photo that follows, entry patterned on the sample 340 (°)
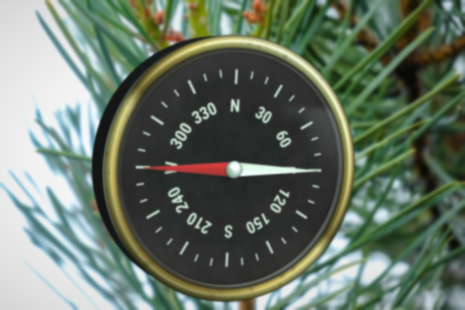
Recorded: 270 (°)
